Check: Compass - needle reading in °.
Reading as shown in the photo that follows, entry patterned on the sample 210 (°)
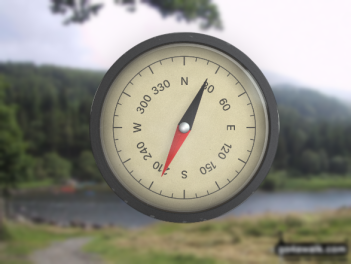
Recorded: 205 (°)
